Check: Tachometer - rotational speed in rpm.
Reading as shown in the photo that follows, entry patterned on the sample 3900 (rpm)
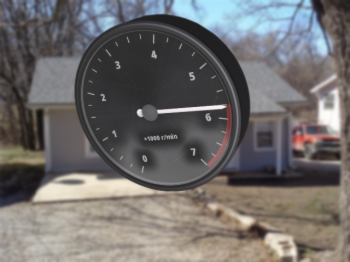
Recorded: 5750 (rpm)
